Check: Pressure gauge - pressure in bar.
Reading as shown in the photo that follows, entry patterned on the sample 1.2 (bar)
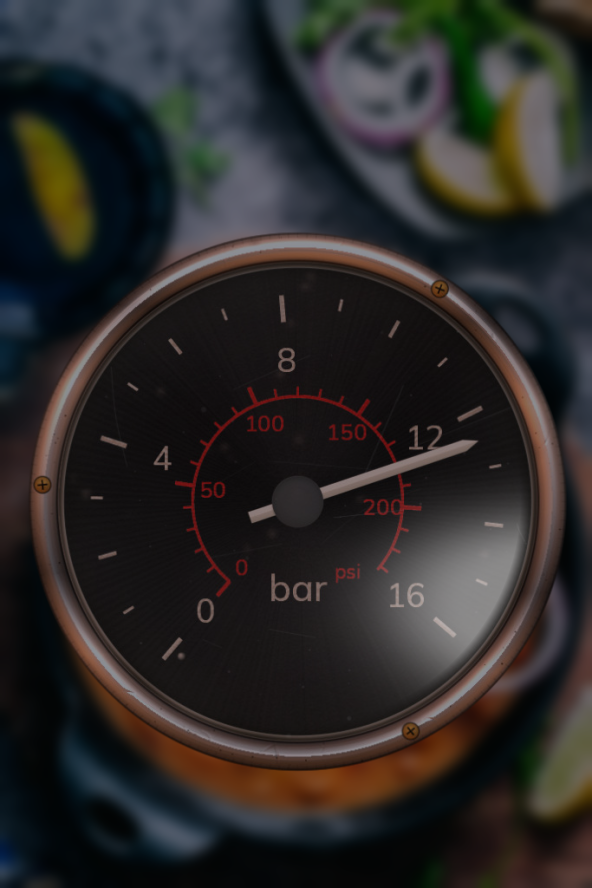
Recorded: 12.5 (bar)
